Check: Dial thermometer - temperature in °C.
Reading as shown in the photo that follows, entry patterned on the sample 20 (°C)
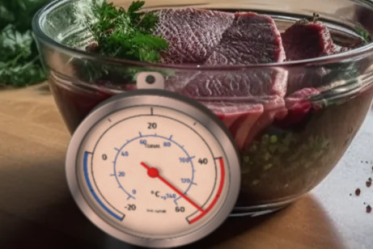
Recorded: 55 (°C)
